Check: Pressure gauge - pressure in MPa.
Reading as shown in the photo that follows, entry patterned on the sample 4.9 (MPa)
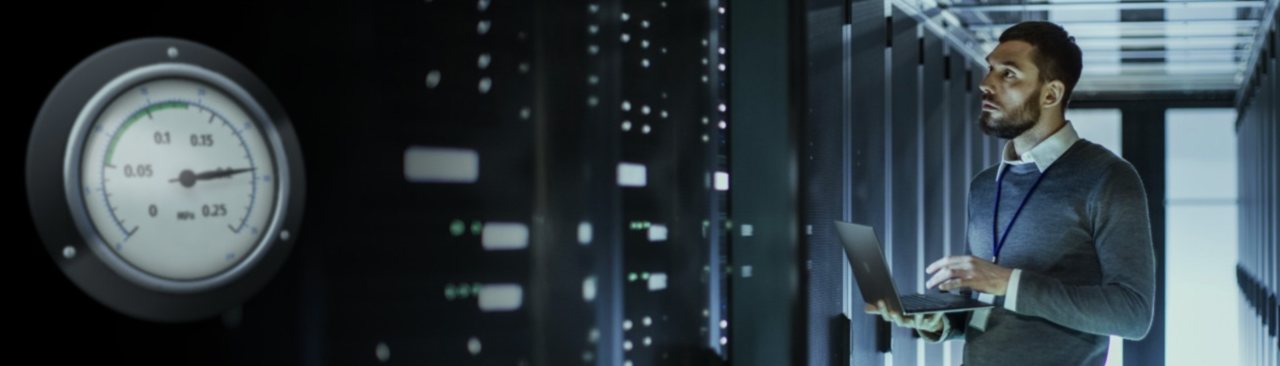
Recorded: 0.2 (MPa)
